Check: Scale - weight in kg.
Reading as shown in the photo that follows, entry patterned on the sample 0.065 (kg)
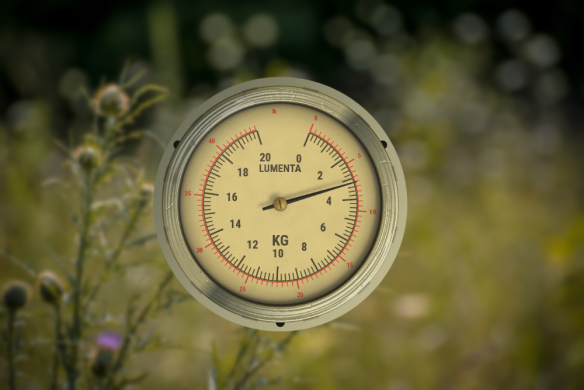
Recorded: 3.2 (kg)
